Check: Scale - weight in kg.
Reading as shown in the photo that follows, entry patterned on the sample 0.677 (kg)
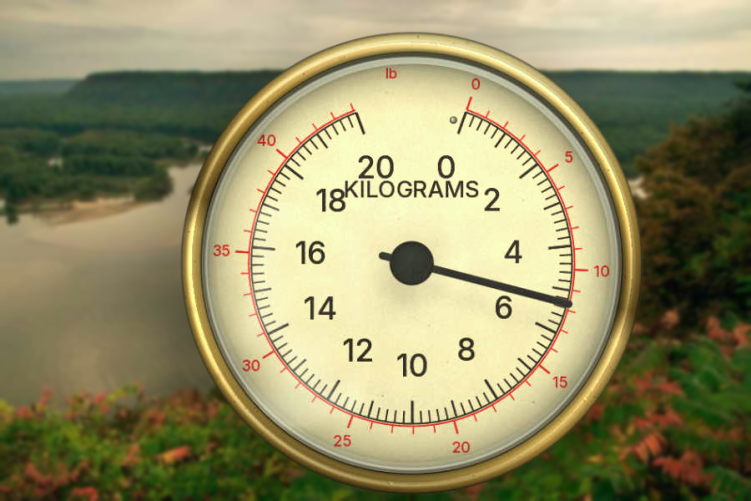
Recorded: 5.3 (kg)
